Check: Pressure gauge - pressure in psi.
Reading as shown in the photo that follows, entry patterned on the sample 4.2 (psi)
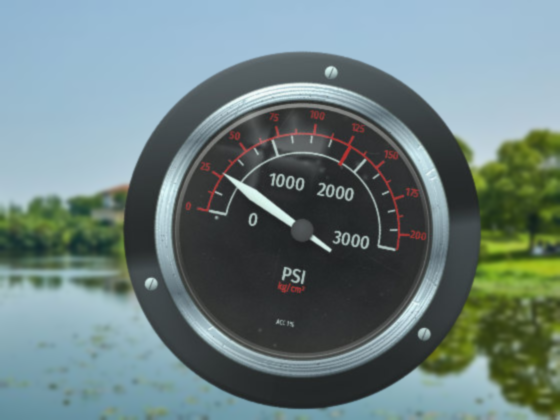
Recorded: 400 (psi)
